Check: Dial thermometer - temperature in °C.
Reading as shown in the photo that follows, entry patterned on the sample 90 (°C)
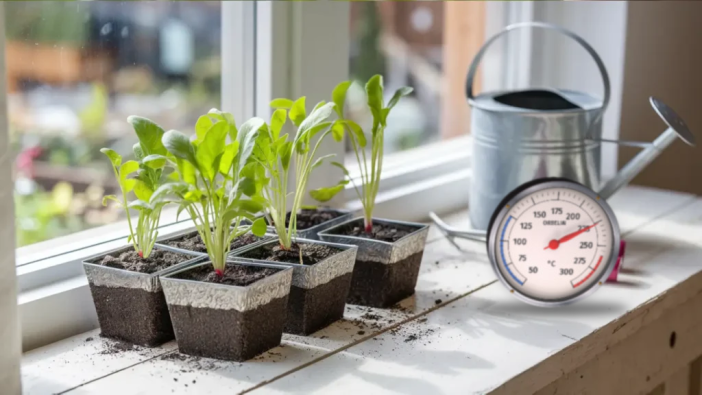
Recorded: 225 (°C)
